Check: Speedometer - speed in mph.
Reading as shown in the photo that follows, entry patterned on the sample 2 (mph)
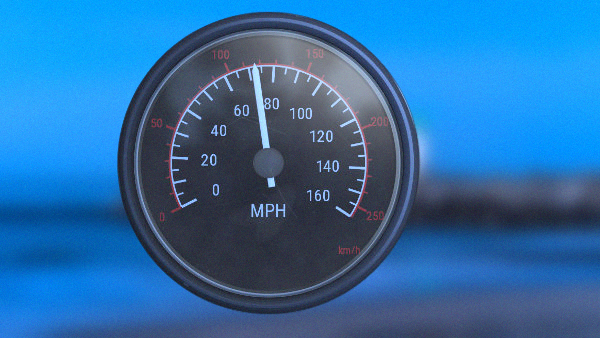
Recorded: 72.5 (mph)
